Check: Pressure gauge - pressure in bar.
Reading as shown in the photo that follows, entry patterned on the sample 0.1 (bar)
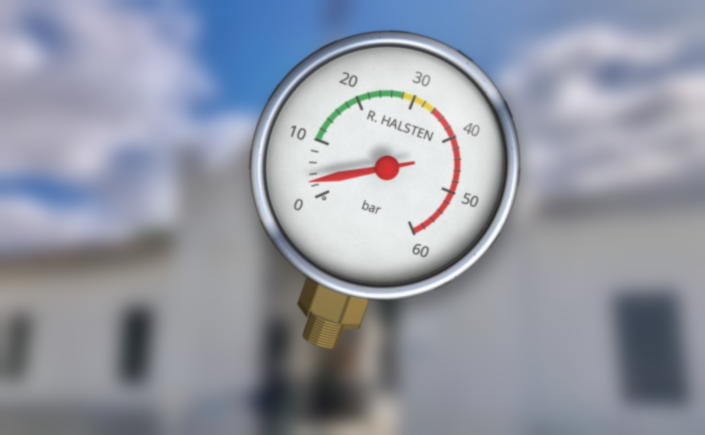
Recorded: 3 (bar)
